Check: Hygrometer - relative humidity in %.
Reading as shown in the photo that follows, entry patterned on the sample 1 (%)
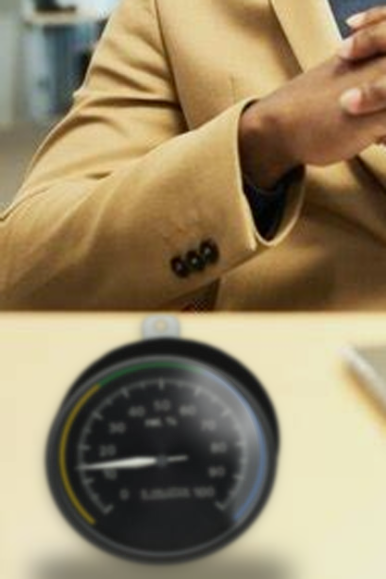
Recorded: 15 (%)
